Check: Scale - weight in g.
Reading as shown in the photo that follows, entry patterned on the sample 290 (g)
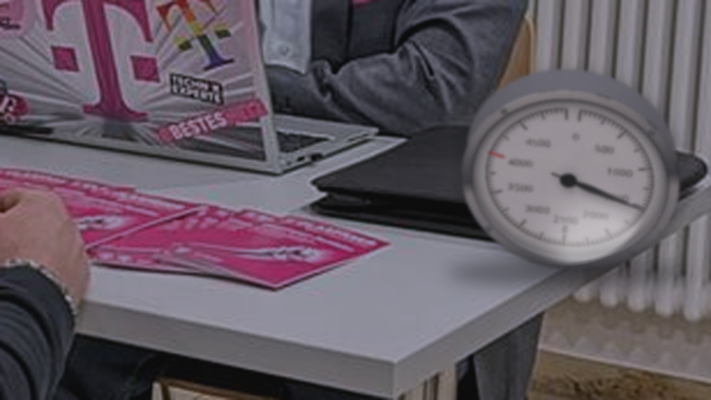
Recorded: 1500 (g)
